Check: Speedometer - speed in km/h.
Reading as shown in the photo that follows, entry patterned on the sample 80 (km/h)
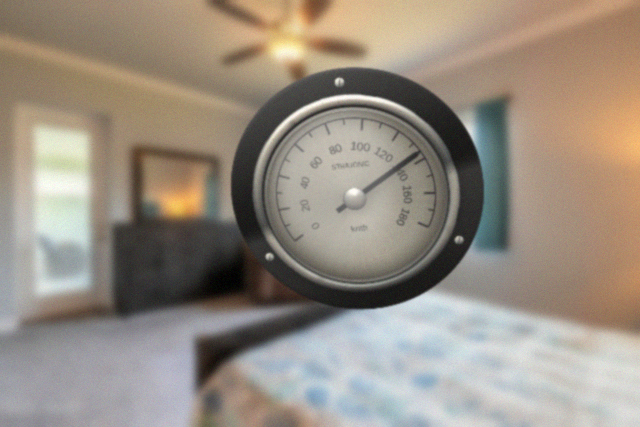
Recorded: 135 (km/h)
